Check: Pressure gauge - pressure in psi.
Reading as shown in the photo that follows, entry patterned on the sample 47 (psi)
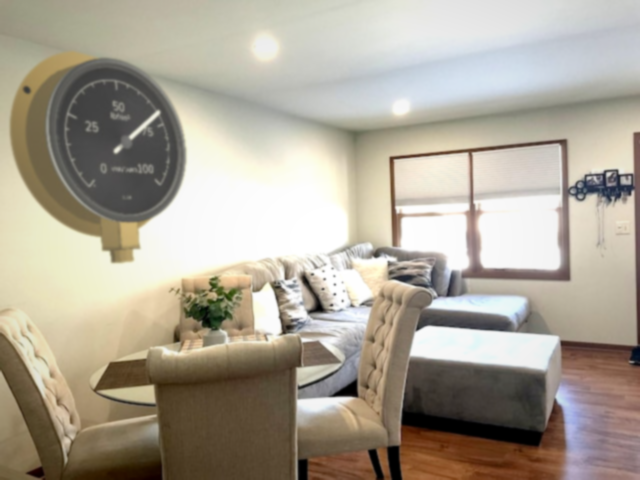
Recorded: 70 (psi)
